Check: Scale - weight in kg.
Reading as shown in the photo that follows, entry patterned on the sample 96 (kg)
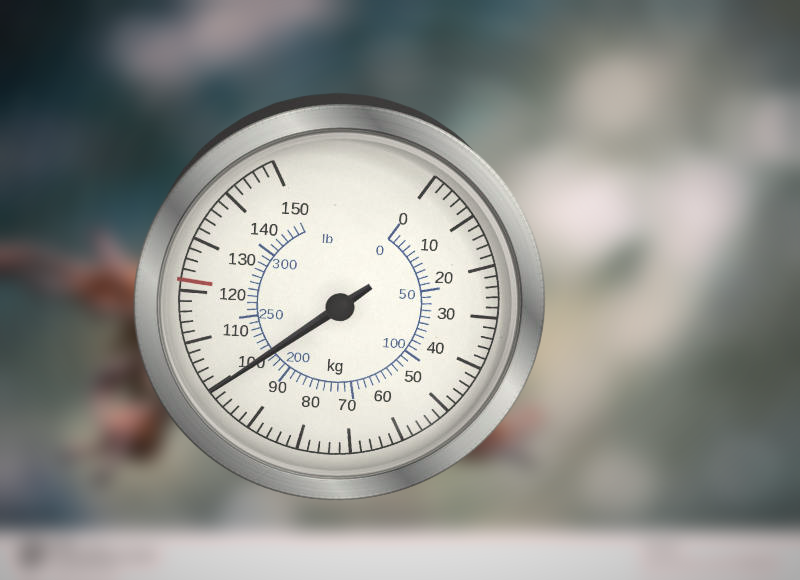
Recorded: 100 (kg)
